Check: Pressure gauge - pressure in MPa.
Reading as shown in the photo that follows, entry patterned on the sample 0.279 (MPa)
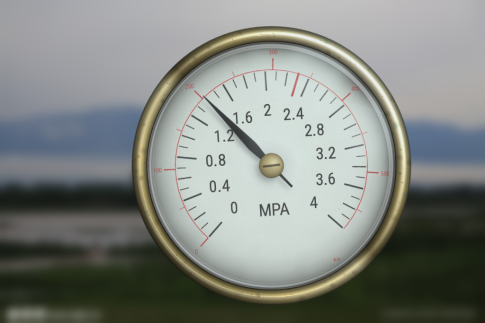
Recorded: 1.4 (MPa)
